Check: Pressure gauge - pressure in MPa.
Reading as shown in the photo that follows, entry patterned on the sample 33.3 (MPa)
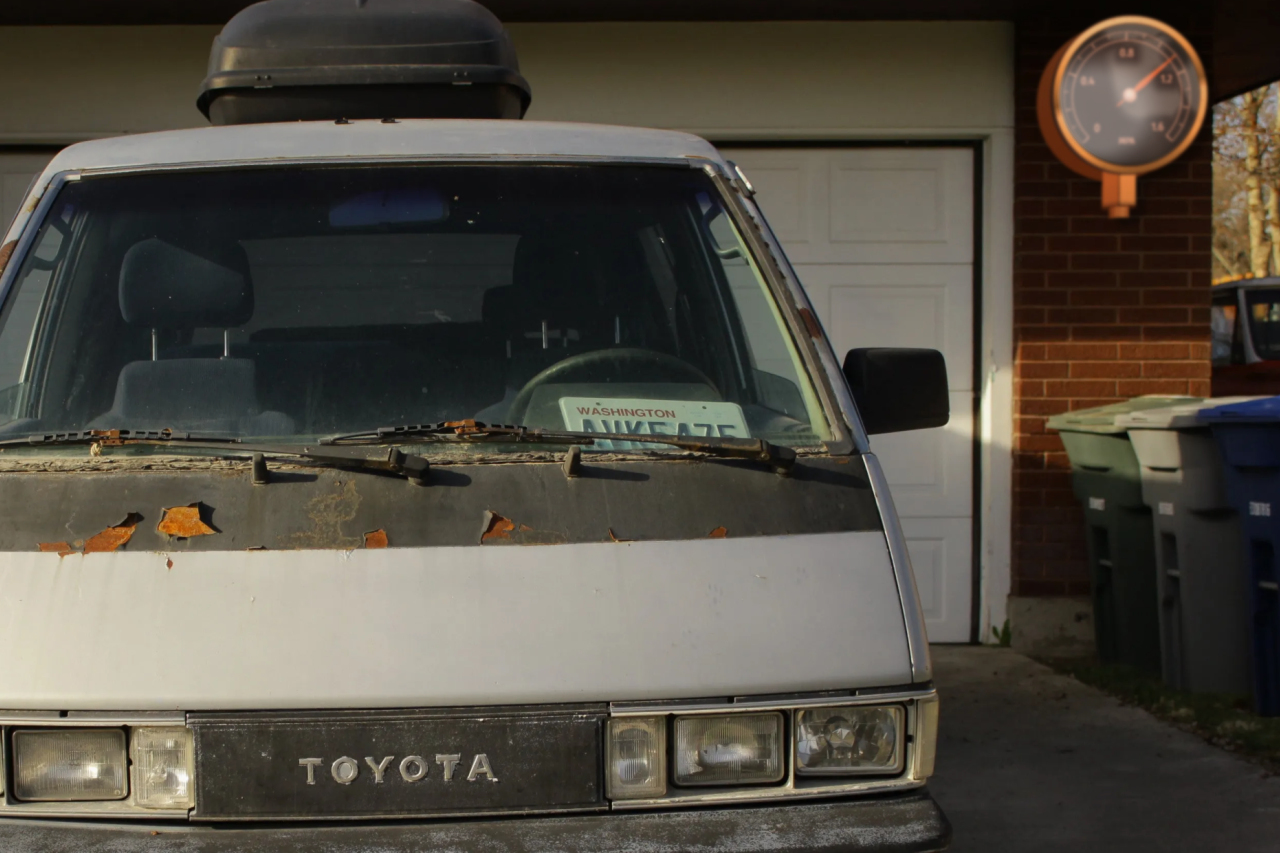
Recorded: 1.1 (MPa)
